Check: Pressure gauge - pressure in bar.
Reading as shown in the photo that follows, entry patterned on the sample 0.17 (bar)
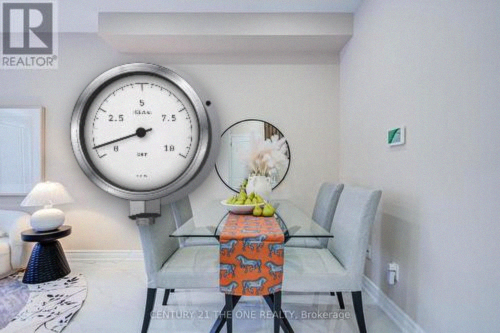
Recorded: 0.5 (bar)
